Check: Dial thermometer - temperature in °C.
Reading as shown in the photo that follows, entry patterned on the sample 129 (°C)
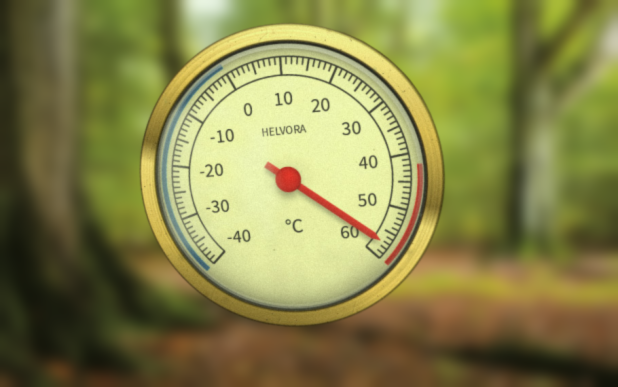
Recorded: 57 (°C)
